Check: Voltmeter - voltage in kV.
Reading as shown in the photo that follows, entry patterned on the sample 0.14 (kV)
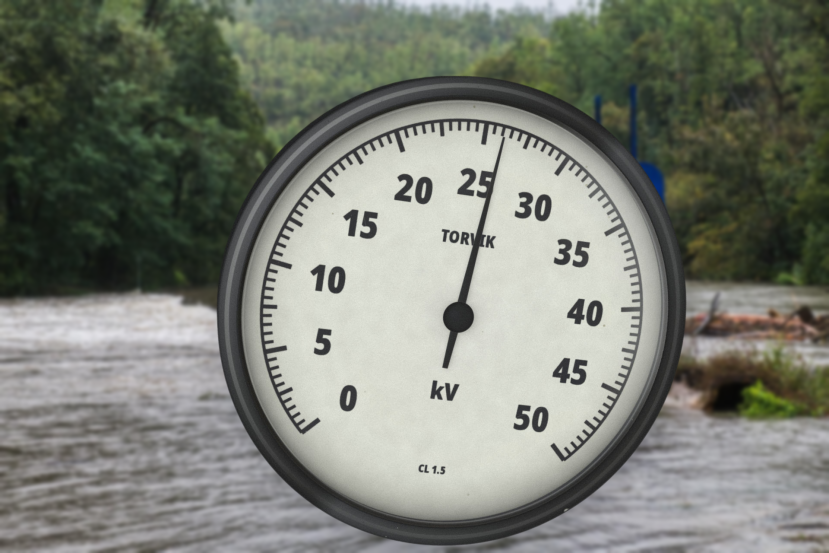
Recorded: 26 (kV)
